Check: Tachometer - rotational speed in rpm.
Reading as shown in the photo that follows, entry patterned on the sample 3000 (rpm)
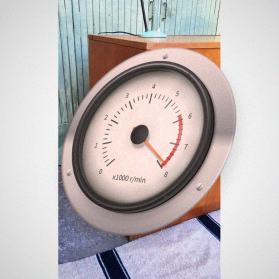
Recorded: 7800 (rpm)
